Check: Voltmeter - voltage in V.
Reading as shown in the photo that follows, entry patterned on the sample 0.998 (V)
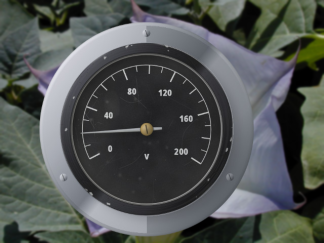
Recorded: 20 (V)
